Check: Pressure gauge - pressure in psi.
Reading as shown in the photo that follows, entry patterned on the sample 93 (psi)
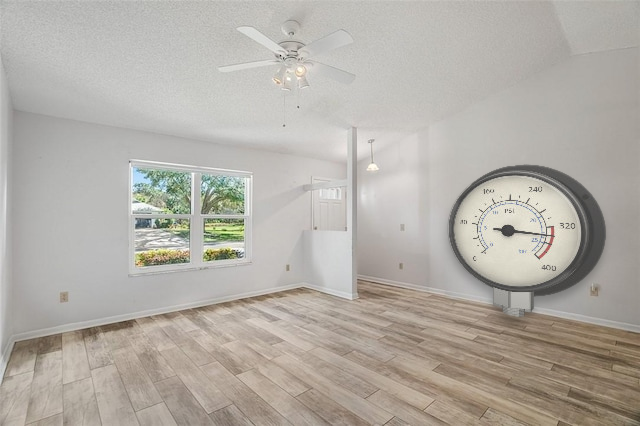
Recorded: 340 (psi)
